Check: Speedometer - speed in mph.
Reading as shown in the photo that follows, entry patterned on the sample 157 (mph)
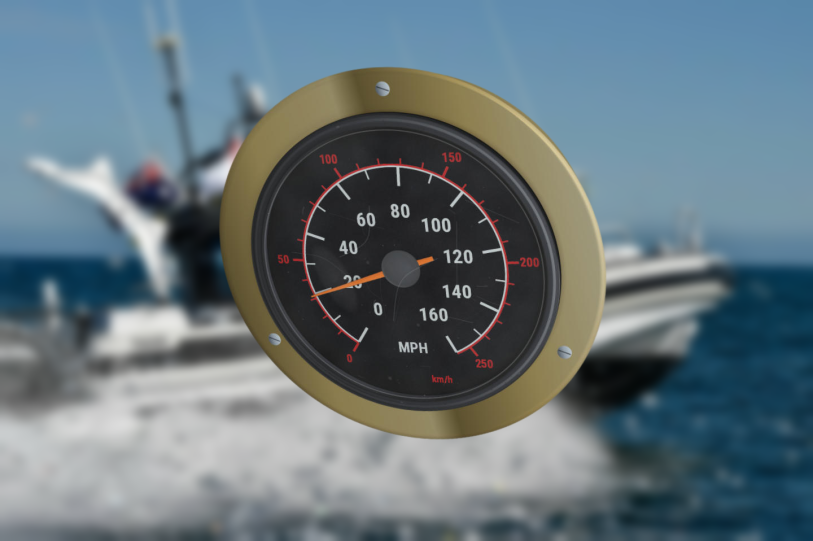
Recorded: 20 (mph)
